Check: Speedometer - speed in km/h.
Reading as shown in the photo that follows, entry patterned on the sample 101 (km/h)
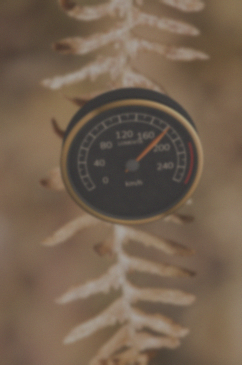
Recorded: 180 (km/h)
